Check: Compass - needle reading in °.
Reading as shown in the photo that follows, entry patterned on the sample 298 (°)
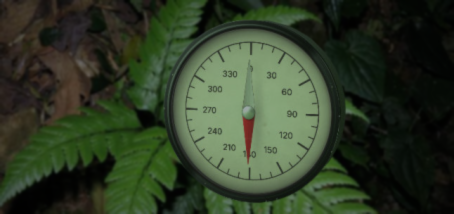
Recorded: 180 (°)
